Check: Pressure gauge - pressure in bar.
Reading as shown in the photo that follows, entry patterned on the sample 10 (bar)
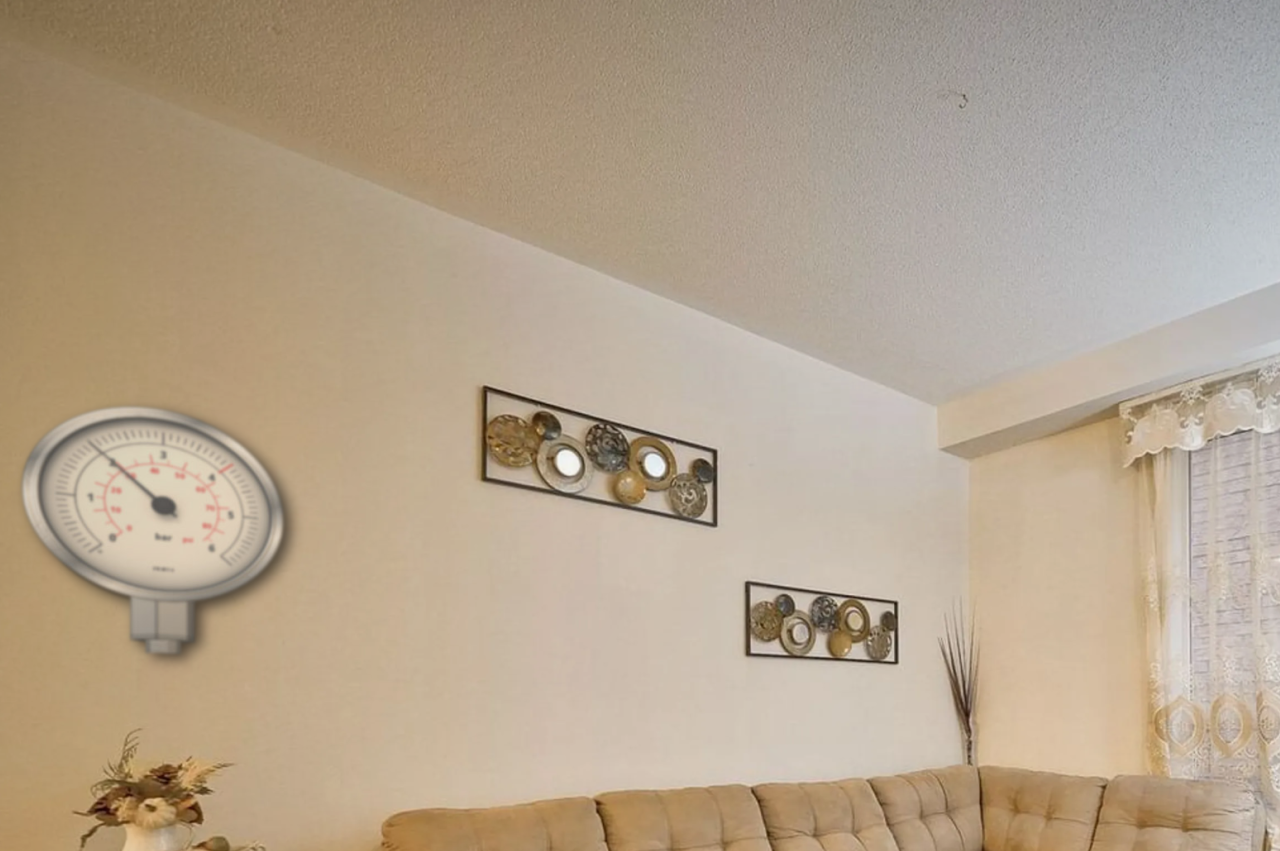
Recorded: 2 (bar)
